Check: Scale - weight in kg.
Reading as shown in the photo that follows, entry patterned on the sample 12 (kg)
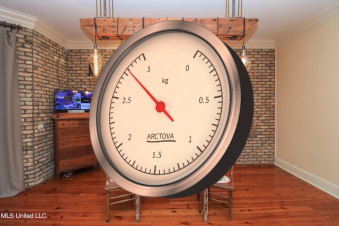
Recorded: 2.8 (kg)
